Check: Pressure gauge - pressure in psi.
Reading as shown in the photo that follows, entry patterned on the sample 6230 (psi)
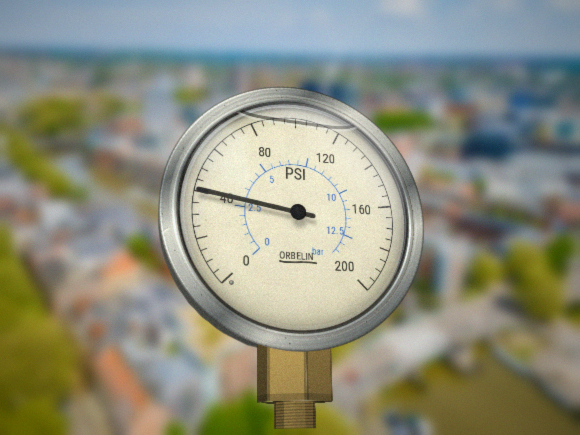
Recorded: 40 (psi)
